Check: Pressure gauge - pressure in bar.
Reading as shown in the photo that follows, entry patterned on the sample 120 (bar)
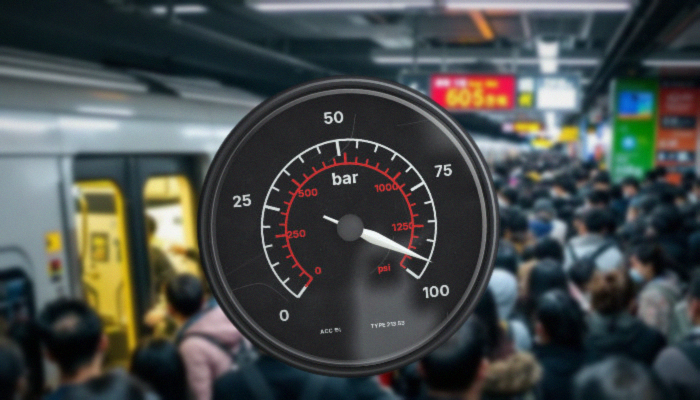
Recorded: 95 (bar)
